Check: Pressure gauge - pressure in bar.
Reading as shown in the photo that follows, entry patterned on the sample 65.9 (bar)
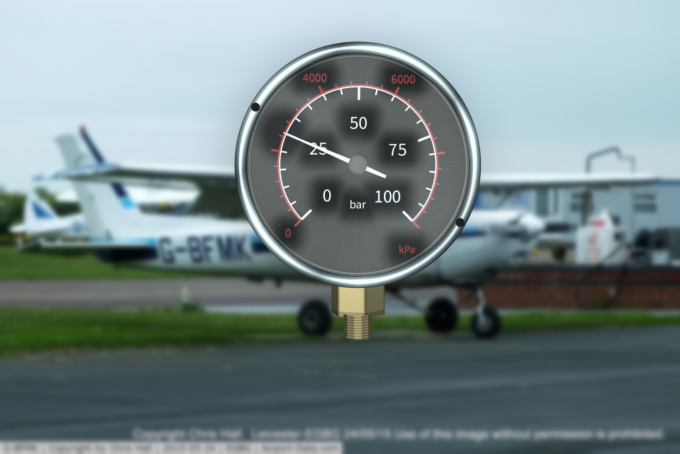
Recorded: 25 (bar)
